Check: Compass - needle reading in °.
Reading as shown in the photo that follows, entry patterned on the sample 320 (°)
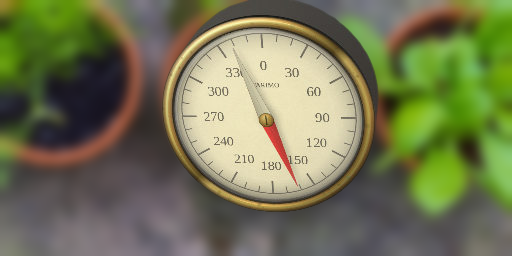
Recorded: 160 (°)
